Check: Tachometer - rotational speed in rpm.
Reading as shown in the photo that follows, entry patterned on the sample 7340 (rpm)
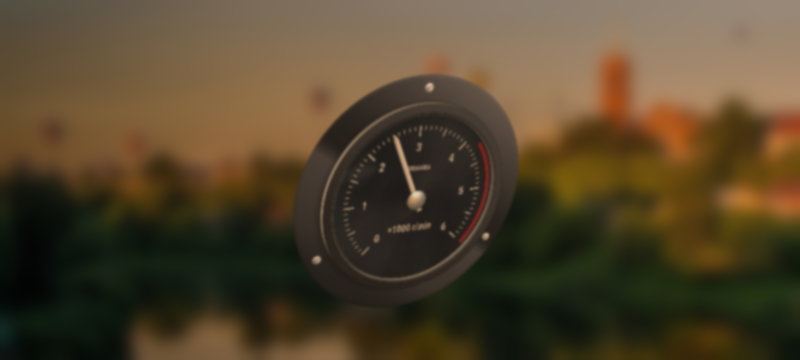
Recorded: 2500 (rpm)
